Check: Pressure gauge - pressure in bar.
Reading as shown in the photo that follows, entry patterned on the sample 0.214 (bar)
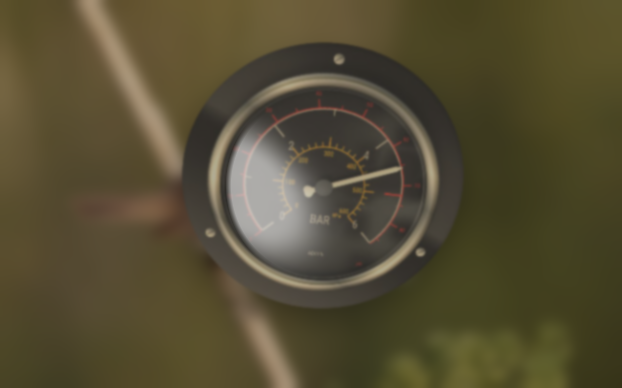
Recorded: 4.5 (bar)
